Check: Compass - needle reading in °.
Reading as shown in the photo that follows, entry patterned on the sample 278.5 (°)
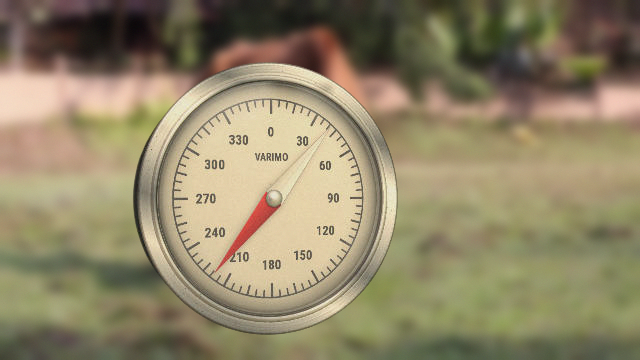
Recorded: 220 (°)
